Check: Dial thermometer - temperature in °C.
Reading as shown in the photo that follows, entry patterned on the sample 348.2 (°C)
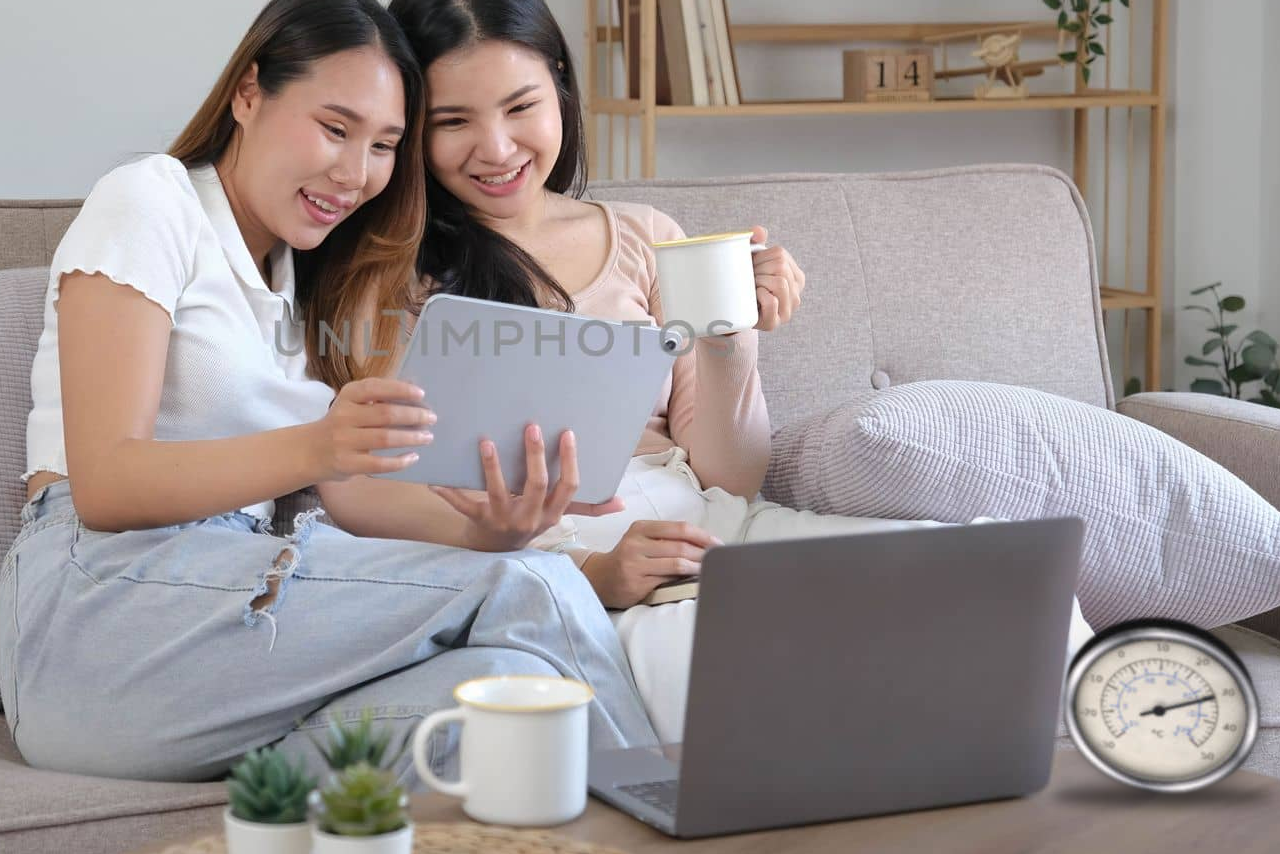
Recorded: 30 (°C)
